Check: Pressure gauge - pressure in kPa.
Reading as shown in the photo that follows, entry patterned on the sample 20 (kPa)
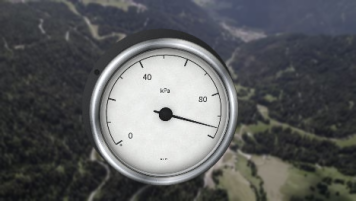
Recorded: 95 (kPa)
